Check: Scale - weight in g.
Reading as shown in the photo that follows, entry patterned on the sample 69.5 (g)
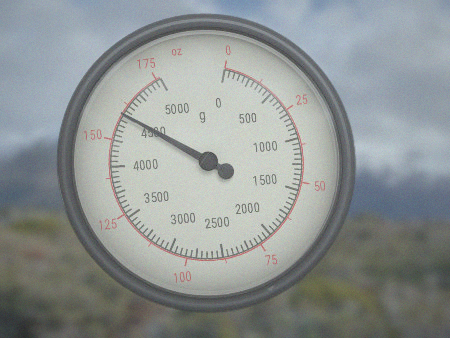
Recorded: 4500 (g)
